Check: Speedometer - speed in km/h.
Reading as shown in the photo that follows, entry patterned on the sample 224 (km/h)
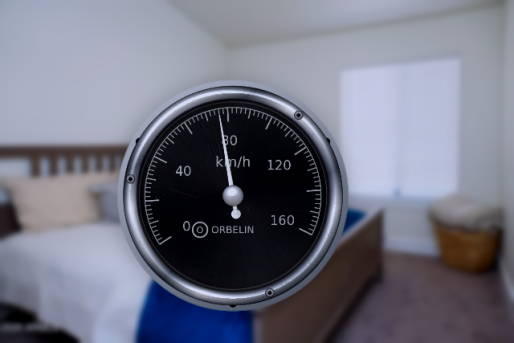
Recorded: 76 (km/h)
